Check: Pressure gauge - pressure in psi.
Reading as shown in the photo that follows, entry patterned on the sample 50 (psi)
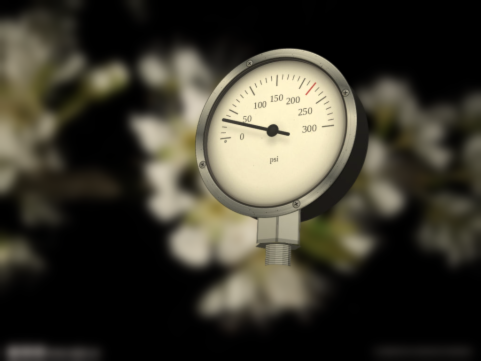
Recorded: 30 (psi)
